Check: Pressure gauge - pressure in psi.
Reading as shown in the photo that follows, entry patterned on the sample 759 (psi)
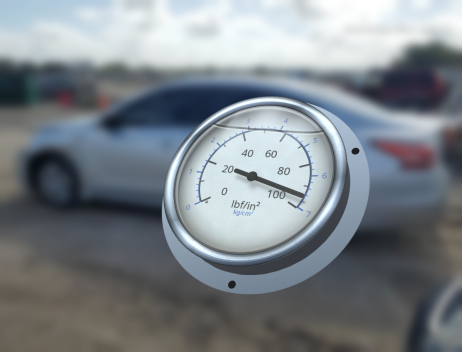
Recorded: 95 (psi)
